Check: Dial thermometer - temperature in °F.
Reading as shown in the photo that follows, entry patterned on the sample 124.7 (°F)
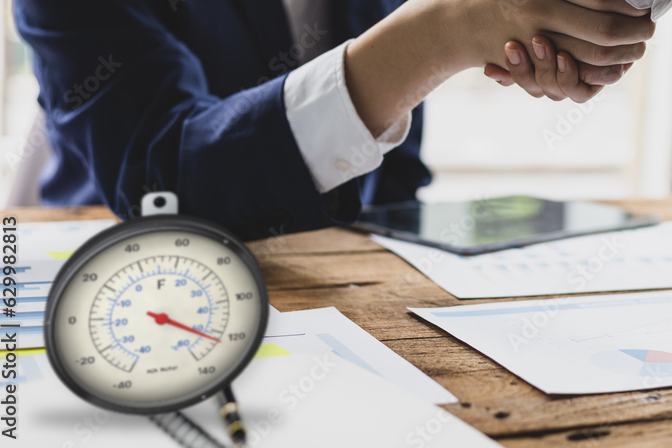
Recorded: 124 (°F)
